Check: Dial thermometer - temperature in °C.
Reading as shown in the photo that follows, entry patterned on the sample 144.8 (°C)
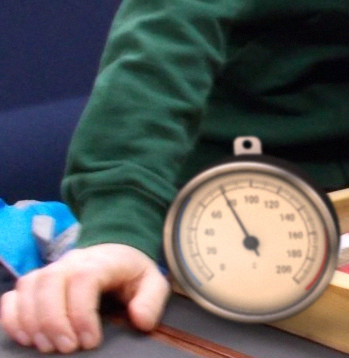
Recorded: 80 (°C)
